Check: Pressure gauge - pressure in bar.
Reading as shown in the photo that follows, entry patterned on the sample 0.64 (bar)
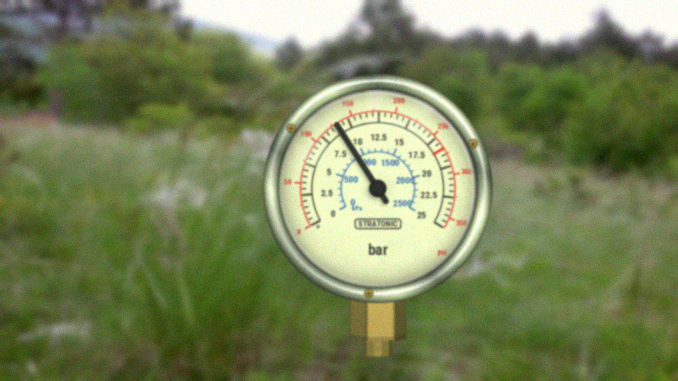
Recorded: 9 (bar)
